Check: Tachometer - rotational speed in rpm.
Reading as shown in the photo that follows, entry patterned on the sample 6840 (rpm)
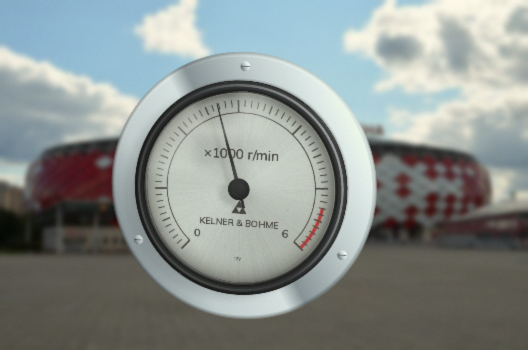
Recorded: 2700 (rpm)
